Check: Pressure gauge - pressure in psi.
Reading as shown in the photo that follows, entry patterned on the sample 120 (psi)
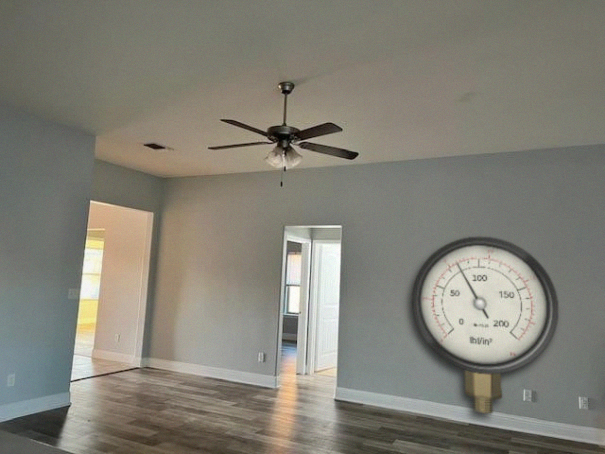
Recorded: 80 (psi)
